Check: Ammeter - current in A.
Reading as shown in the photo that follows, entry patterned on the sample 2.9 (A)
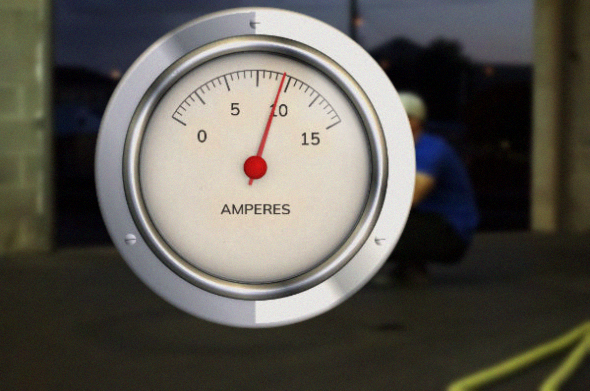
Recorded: 9.5 (A)
